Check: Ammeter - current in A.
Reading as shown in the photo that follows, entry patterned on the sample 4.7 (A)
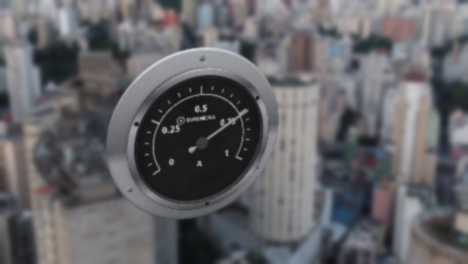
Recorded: 0.75 (A)
